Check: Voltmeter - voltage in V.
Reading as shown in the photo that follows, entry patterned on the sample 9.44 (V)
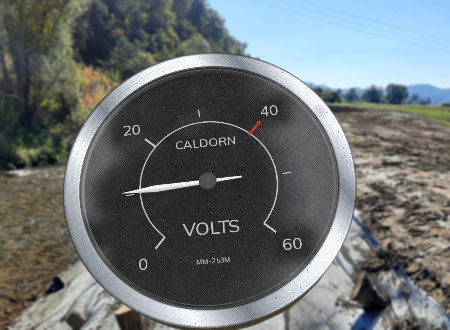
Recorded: 10 (V)
